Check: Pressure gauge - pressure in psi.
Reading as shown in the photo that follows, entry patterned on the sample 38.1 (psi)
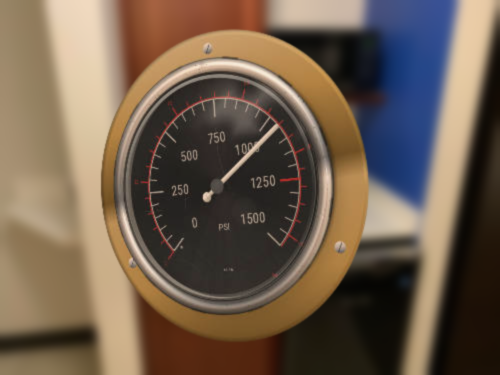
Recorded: 1050 (psi)
